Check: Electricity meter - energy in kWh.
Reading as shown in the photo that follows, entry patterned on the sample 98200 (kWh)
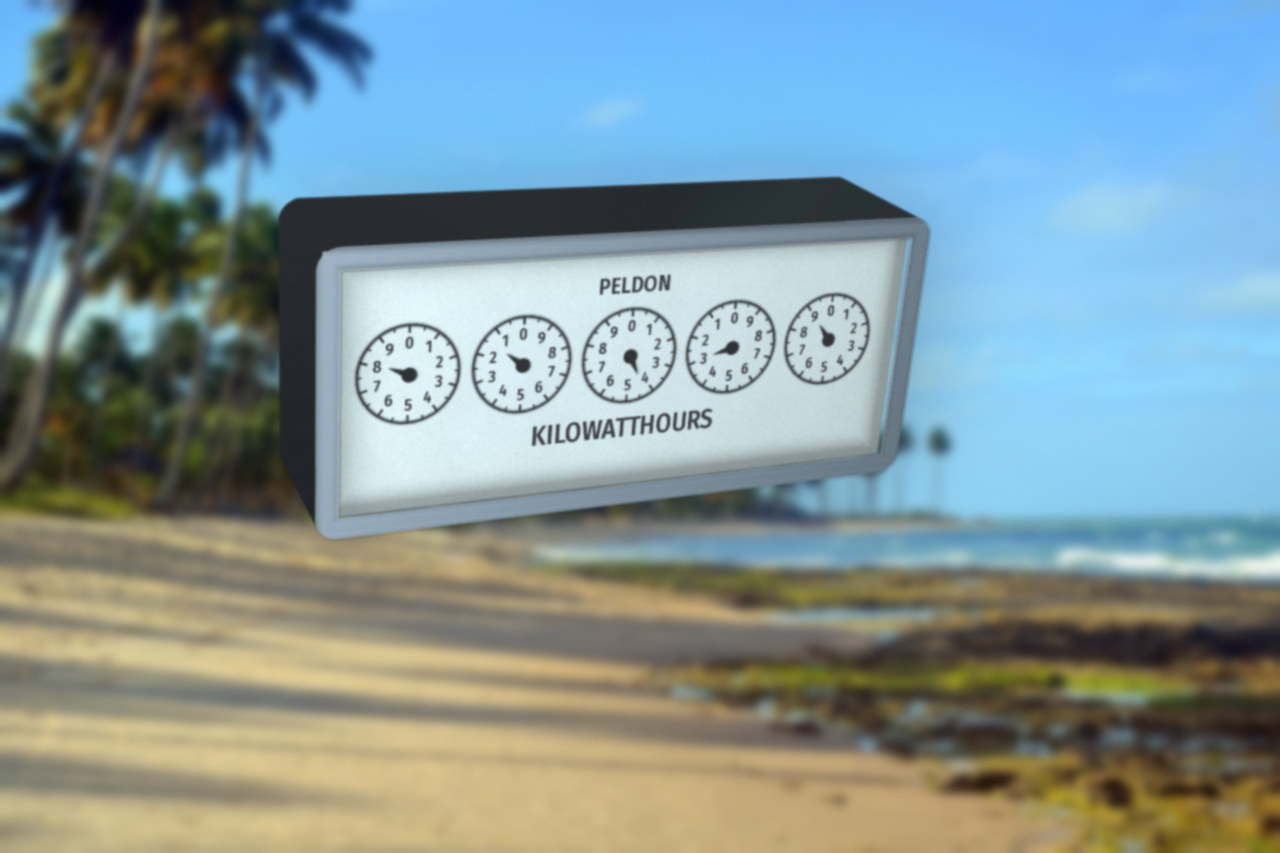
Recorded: 81429 (kWh)
